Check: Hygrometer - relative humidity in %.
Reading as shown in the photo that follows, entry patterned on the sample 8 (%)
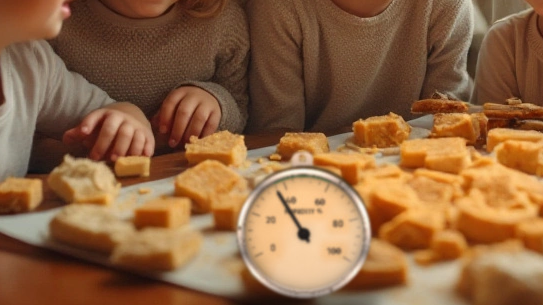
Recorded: 36 (%)
